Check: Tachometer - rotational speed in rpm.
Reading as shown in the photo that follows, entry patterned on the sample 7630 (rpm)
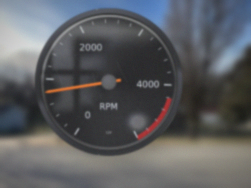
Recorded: 800 (rpm)
